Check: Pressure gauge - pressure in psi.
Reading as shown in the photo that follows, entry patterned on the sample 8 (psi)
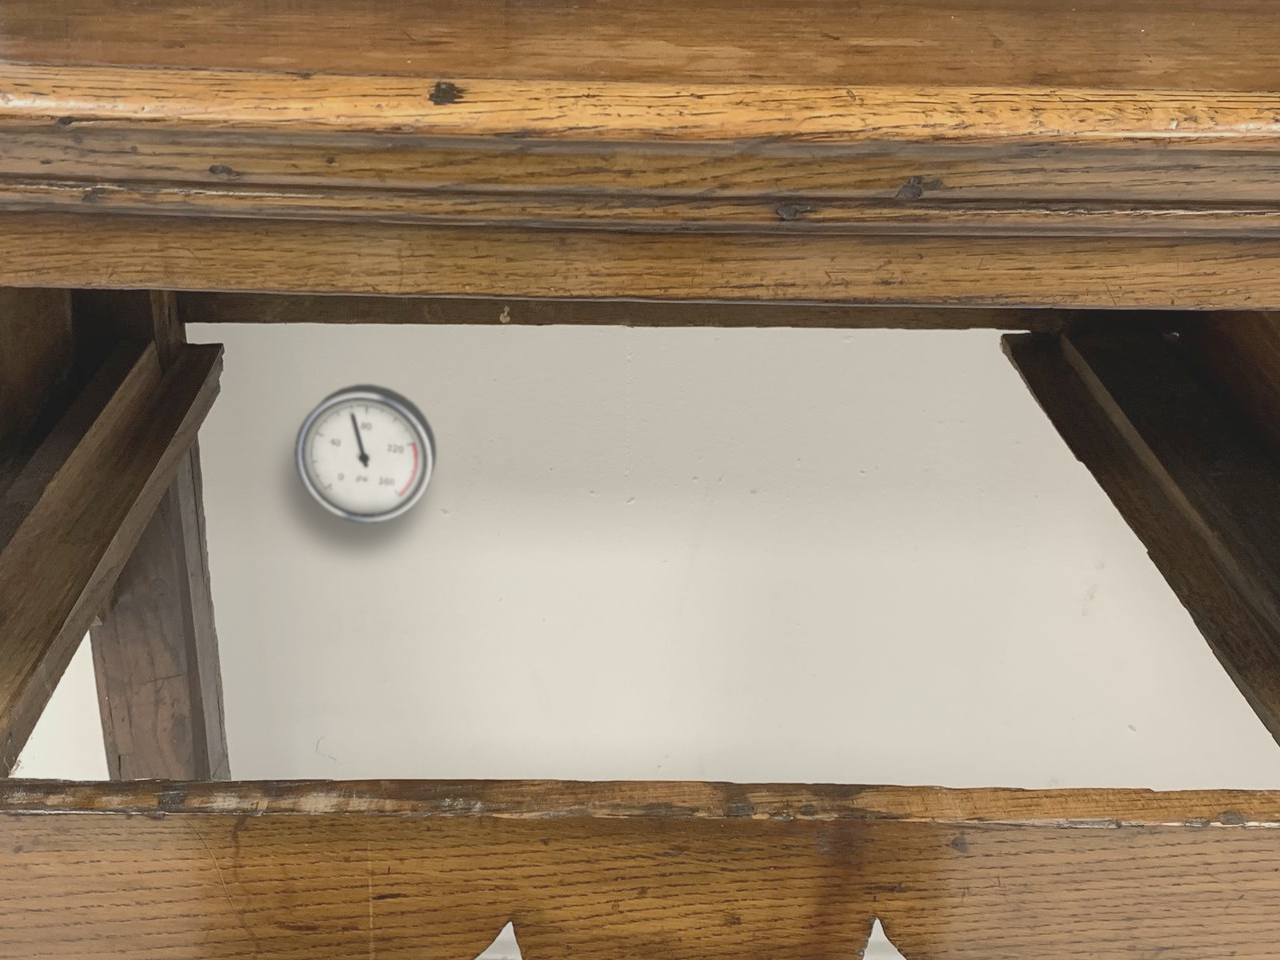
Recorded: 70 (psi)
